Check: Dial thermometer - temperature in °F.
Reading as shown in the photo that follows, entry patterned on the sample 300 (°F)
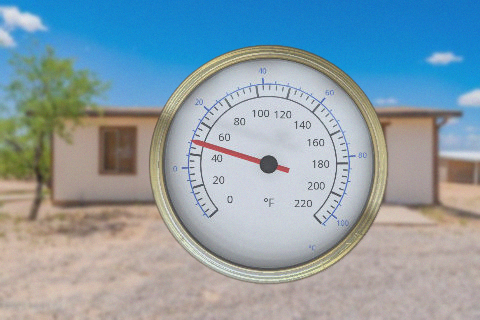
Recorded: 48 (°F)
